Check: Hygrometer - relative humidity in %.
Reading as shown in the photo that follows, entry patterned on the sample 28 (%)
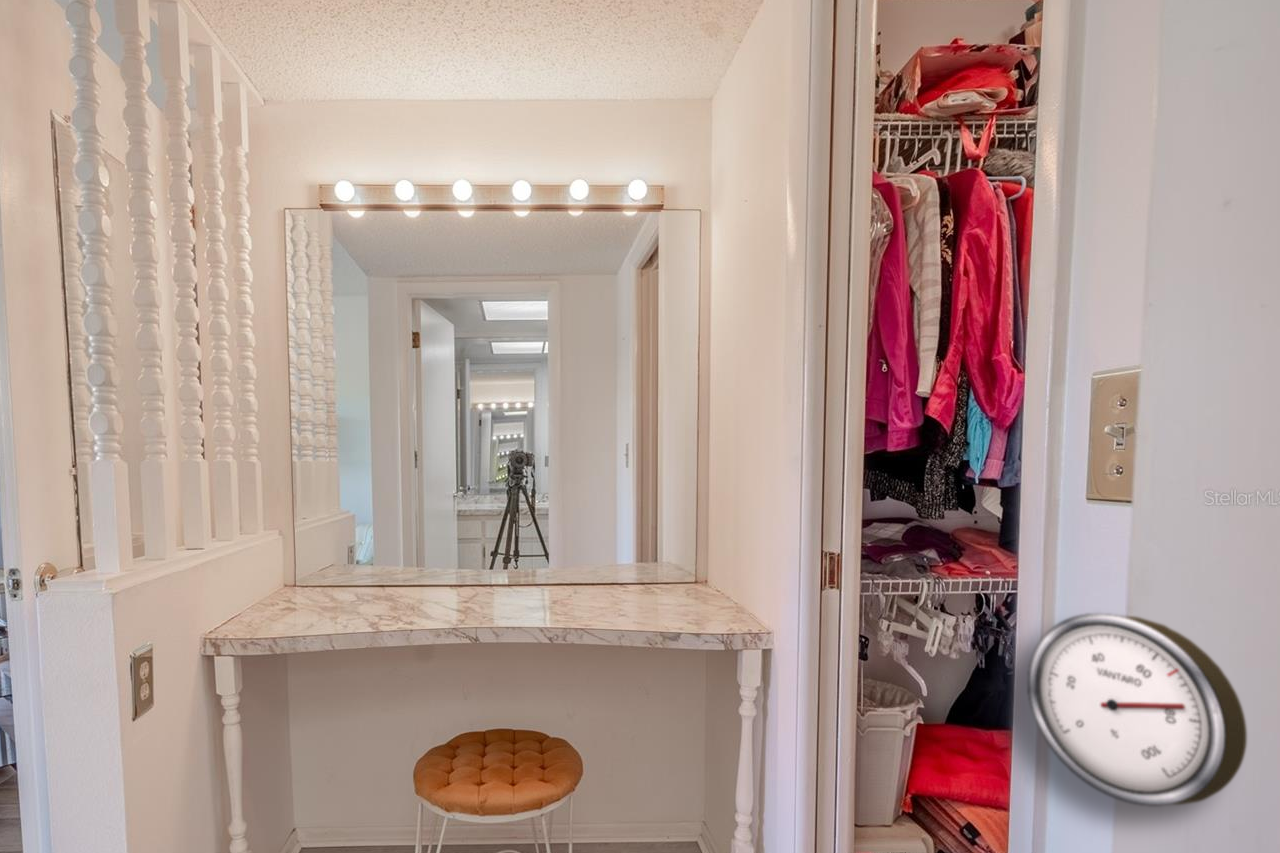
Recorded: 76 (%)
